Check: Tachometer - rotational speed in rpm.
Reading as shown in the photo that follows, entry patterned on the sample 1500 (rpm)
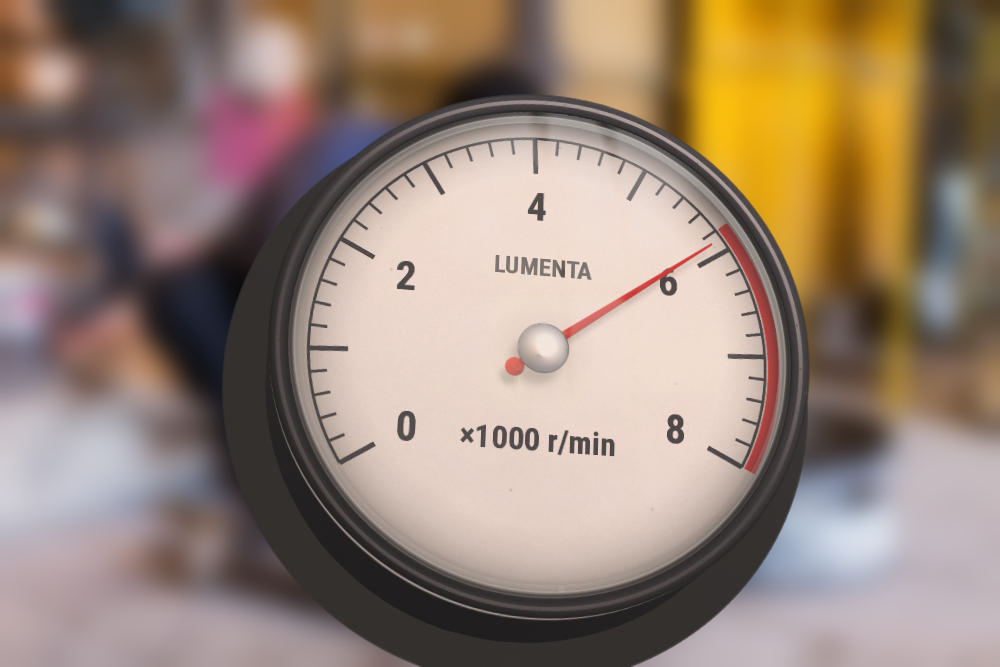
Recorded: 5900 (rpm)
